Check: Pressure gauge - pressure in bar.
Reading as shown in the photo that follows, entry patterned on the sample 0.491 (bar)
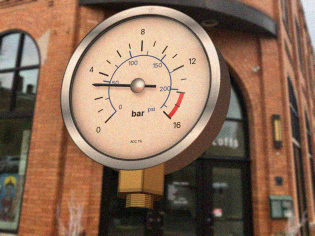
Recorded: 3 (bar)
